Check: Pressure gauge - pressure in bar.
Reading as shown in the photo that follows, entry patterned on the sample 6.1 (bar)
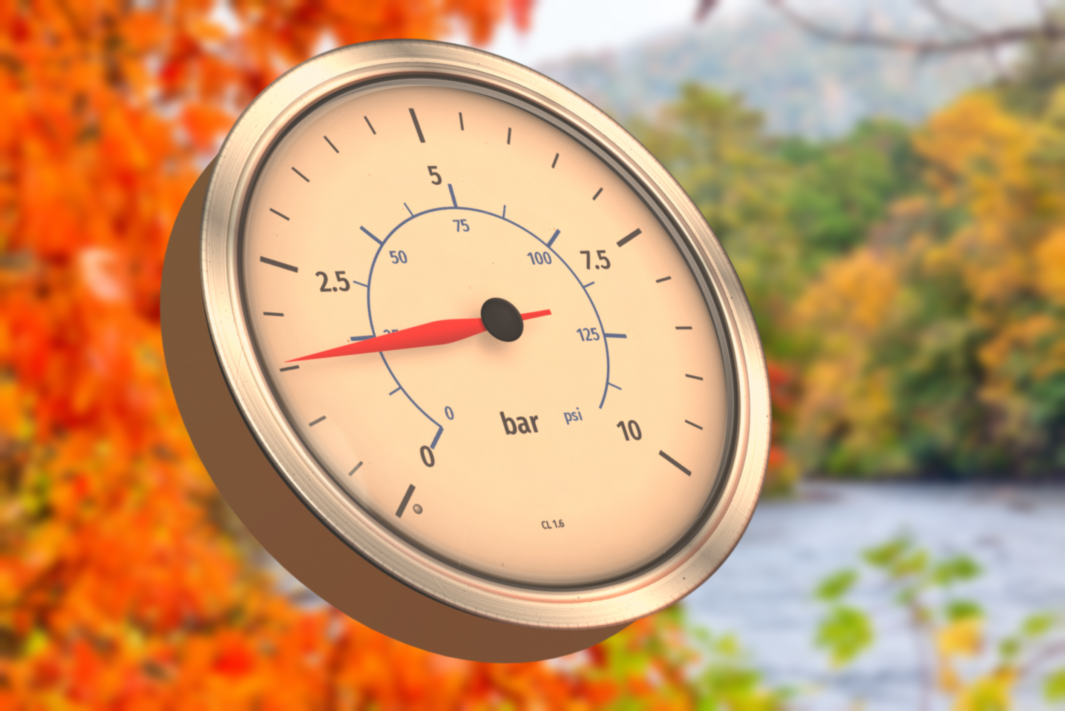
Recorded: 1.5 (bar)
